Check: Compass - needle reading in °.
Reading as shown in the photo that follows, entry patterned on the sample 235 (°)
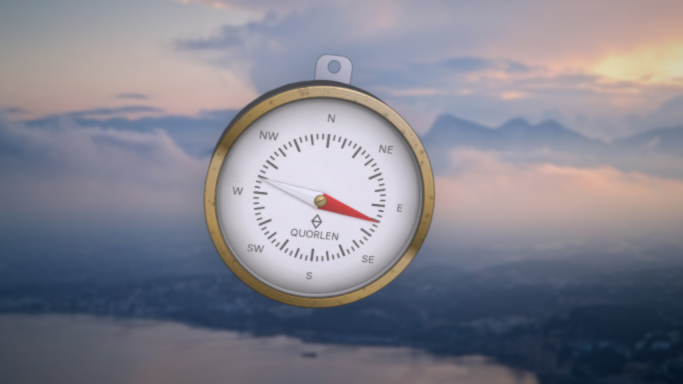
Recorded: 105 (°)
